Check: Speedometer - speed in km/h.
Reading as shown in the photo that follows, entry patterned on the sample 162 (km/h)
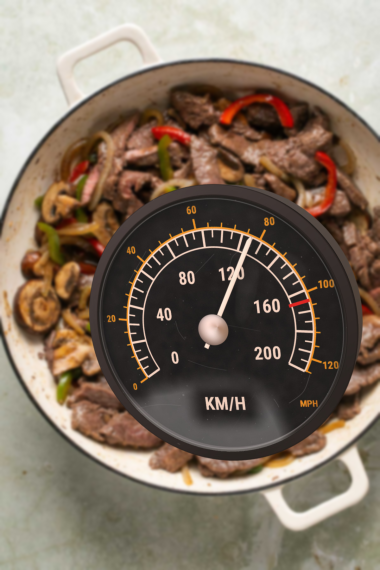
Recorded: 125 (km/h)
